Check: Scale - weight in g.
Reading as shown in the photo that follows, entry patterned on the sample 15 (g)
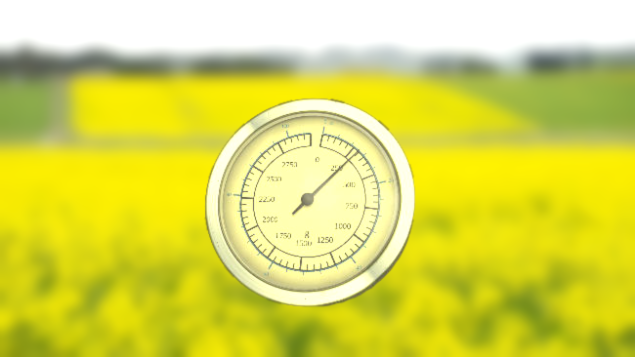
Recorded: 300 (g)
